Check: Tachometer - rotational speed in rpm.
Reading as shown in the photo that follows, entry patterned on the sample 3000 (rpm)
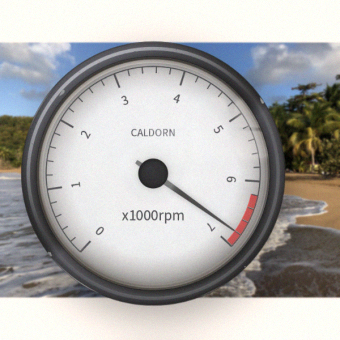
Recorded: 6800 (rpm)
